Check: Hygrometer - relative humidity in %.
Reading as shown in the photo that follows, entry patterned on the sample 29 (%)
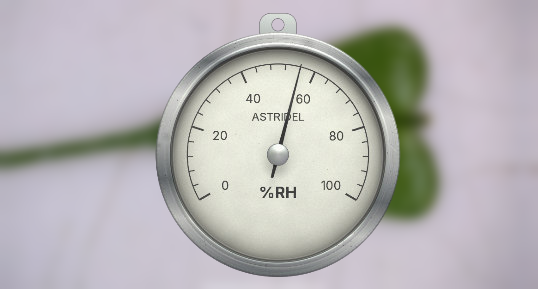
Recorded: 56 (%)
